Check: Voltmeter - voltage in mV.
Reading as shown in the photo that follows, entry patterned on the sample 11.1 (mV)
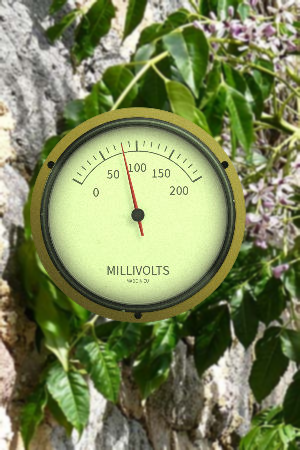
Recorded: 80 (mV)
